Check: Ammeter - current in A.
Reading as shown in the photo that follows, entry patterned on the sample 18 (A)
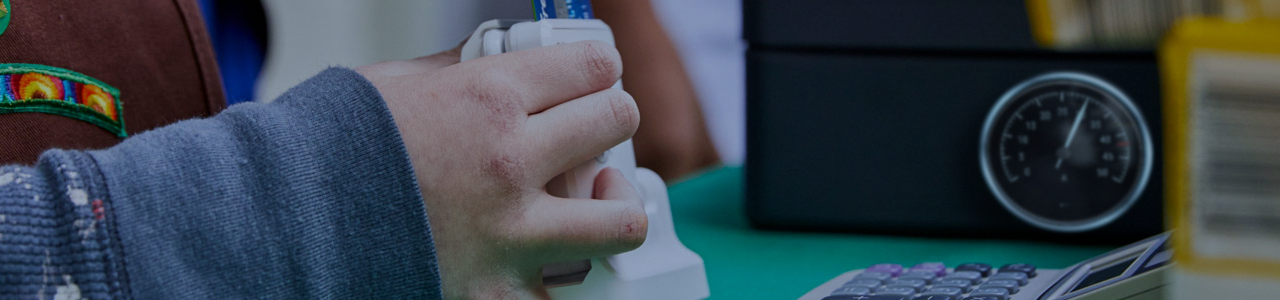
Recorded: 30 (A)
